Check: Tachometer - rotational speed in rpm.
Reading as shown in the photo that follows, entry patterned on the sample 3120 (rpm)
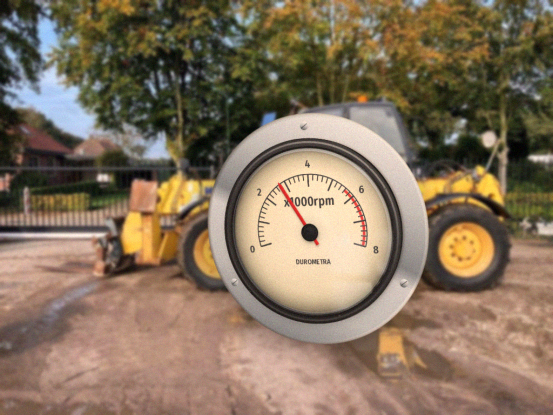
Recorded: 2800 (rpm)
